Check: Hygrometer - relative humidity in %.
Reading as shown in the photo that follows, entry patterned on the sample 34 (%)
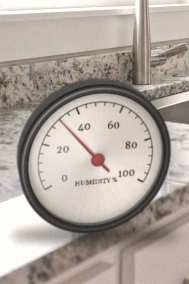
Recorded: 32 (%)
